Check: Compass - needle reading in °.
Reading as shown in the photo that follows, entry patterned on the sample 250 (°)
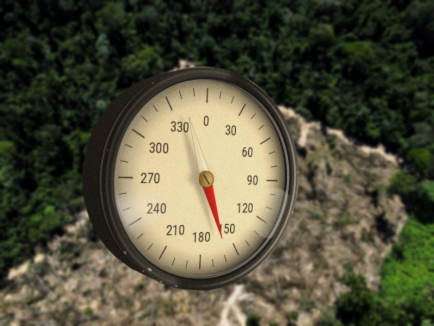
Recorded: 160 (°)
